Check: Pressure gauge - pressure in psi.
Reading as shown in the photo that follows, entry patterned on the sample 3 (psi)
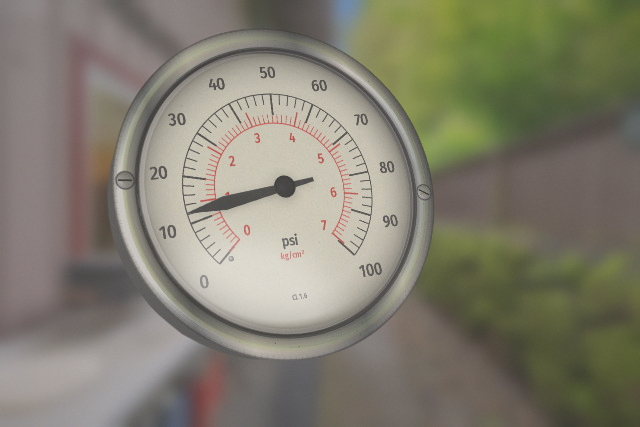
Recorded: 12 (psi)
